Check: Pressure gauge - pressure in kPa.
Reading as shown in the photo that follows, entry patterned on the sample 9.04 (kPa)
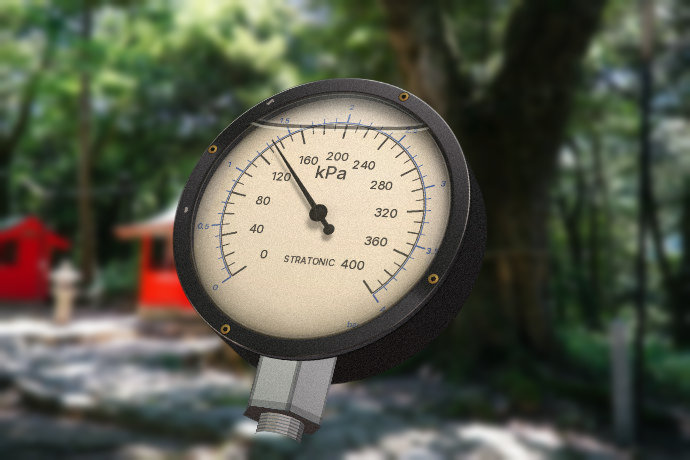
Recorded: 135 (kPa)
